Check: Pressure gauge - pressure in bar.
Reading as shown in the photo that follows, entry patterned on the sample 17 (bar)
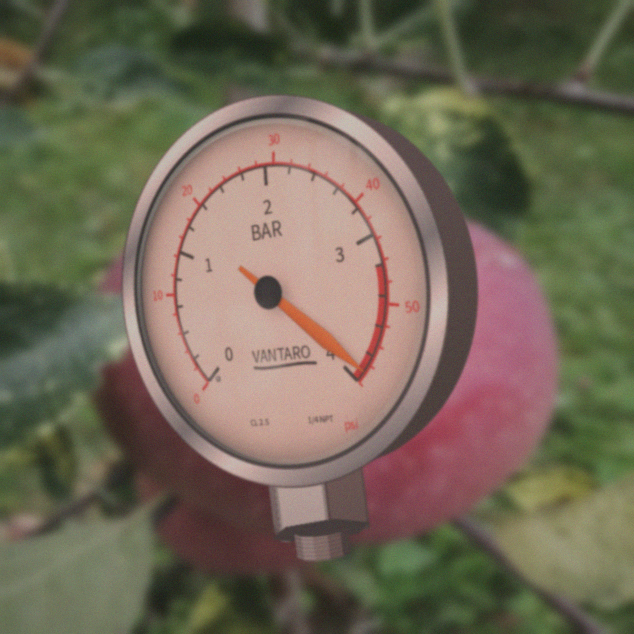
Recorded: 3.9 (bar)
